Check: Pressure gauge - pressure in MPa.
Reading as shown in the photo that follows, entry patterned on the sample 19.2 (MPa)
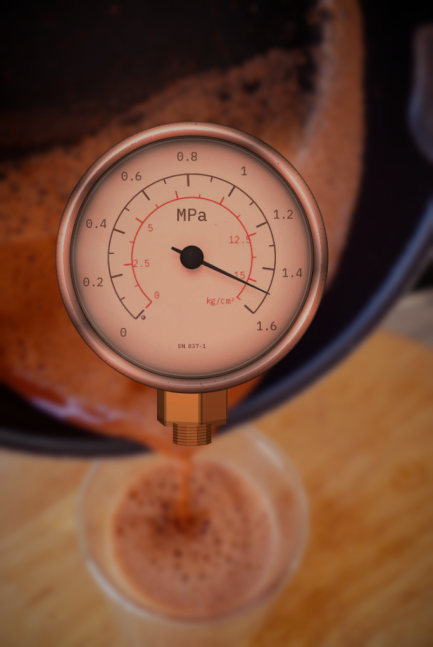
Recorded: 1.5 (MPa)
